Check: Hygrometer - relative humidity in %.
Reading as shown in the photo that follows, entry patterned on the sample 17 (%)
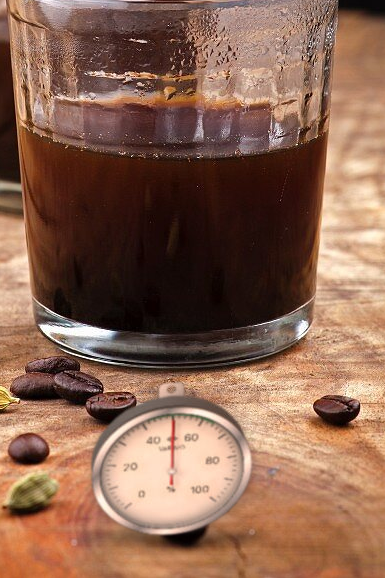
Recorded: 50 (%)
